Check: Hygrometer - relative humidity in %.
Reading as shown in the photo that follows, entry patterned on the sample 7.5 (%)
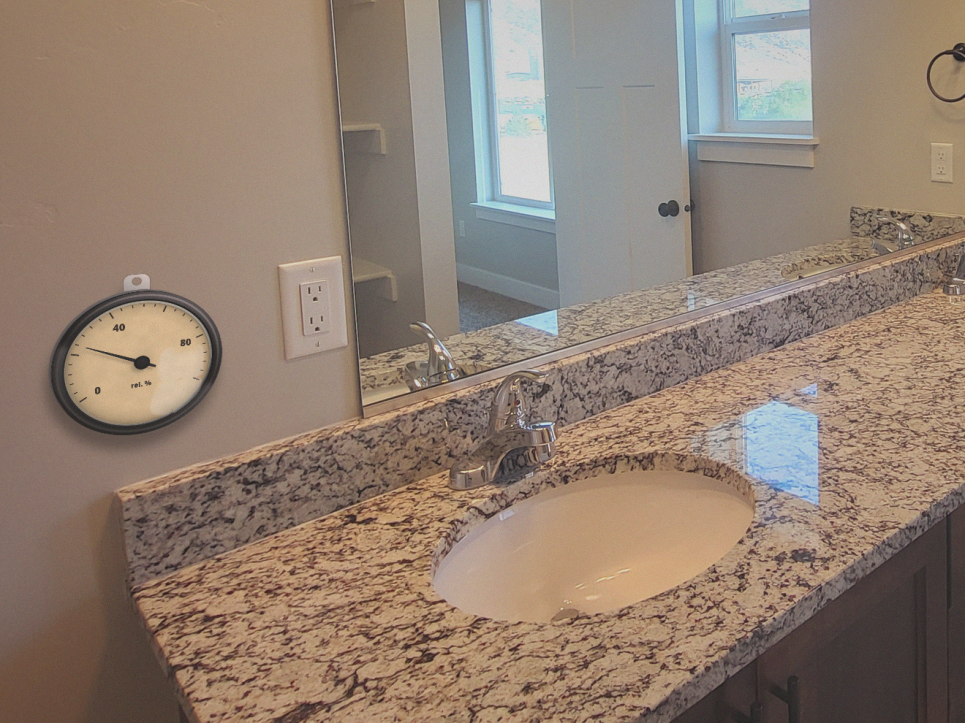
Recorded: 24 (%)
